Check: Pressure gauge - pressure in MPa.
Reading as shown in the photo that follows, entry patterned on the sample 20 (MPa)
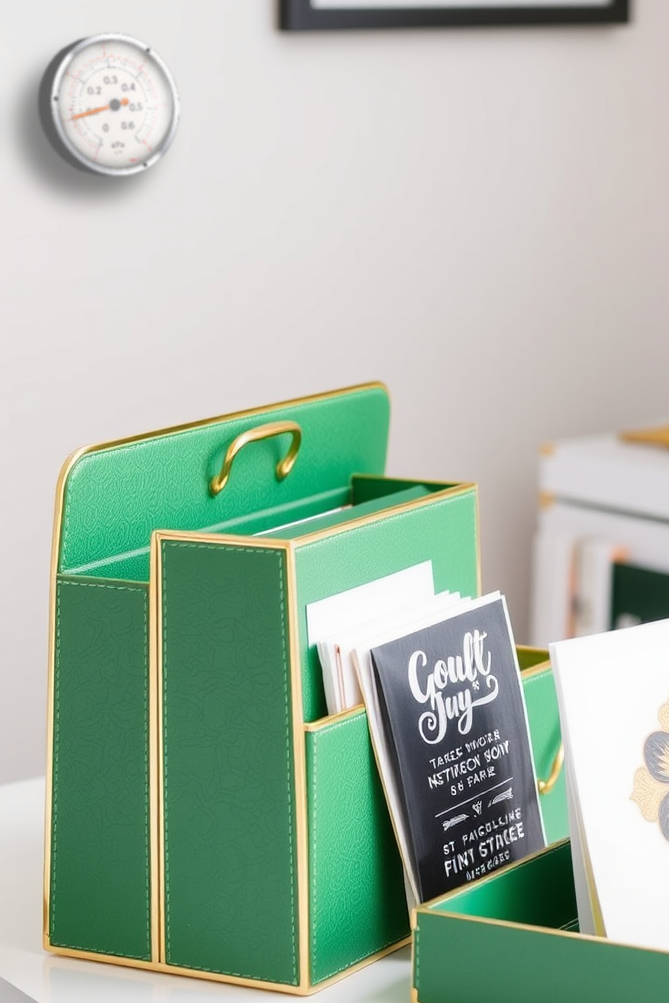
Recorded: 0.1 (MPa)
